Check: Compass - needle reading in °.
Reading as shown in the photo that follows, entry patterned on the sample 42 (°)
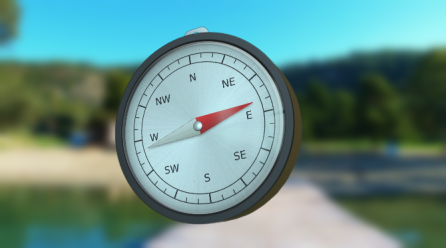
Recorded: 80 (°)
